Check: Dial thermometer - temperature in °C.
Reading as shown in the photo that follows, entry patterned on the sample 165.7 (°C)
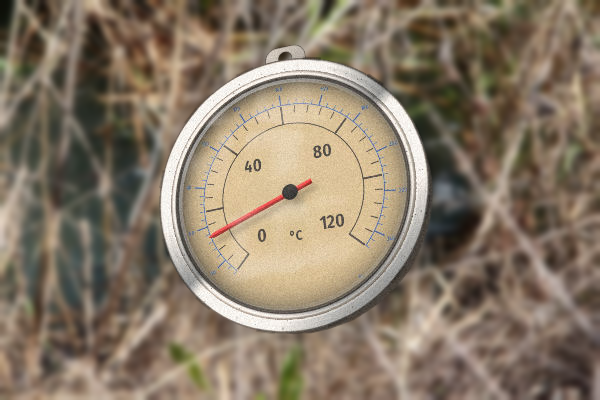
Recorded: 12 (°C)
